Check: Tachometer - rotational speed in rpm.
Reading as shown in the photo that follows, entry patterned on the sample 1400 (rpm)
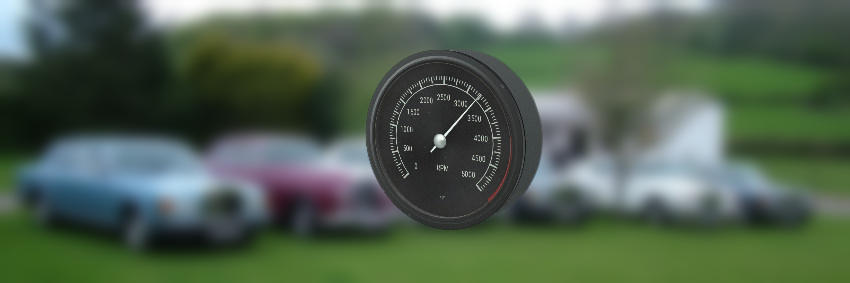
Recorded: 3250 (rpm)
